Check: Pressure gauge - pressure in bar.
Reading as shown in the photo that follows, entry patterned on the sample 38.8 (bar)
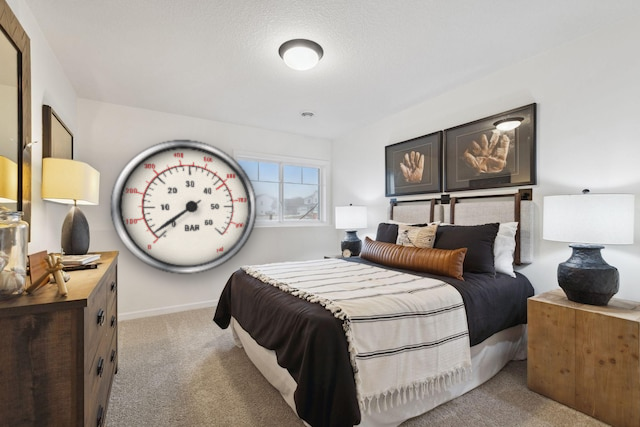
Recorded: 2 (bar)
